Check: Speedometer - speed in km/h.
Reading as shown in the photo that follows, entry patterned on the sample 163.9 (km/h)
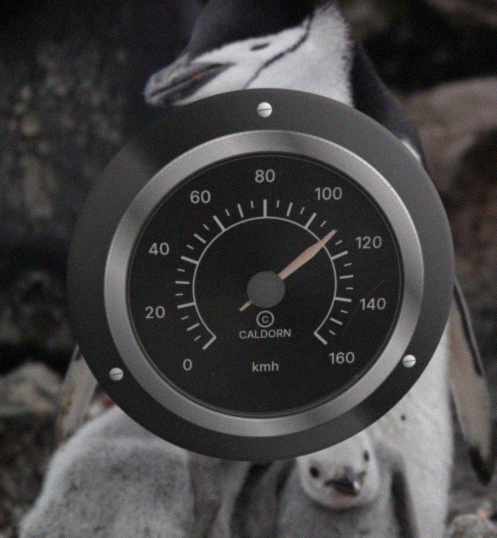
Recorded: 110 (km/h)
